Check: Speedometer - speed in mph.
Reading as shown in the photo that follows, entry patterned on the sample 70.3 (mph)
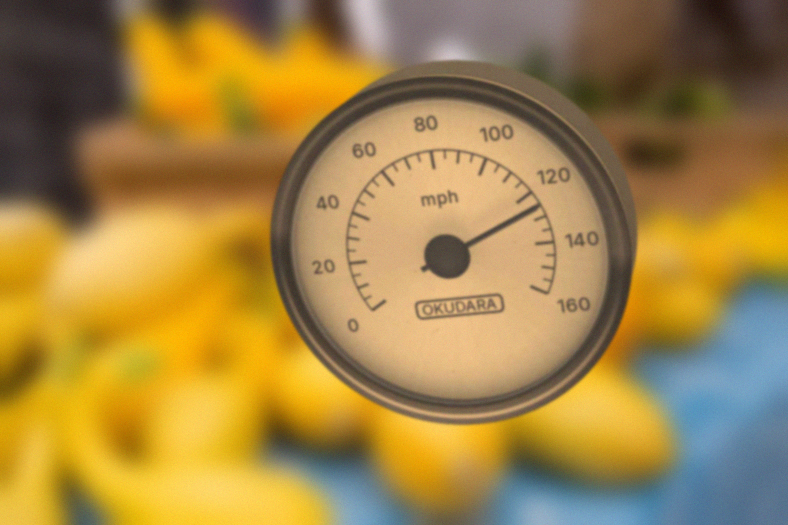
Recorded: 125 (mph)
